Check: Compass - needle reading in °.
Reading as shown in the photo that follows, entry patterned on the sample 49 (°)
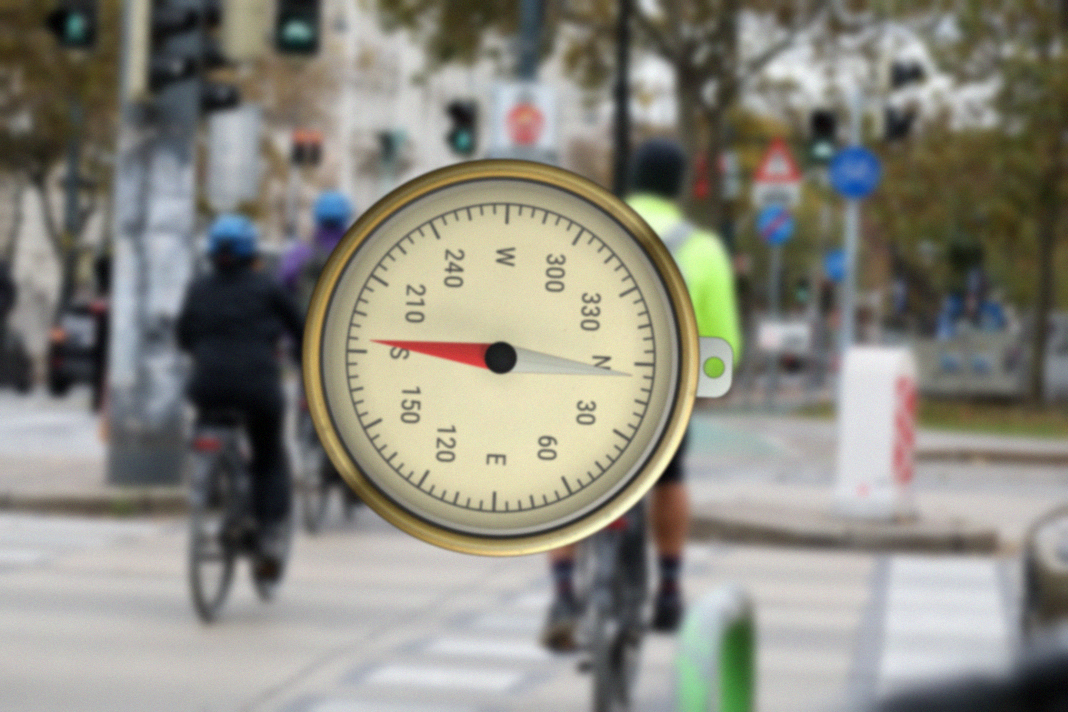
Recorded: 185 (°)
